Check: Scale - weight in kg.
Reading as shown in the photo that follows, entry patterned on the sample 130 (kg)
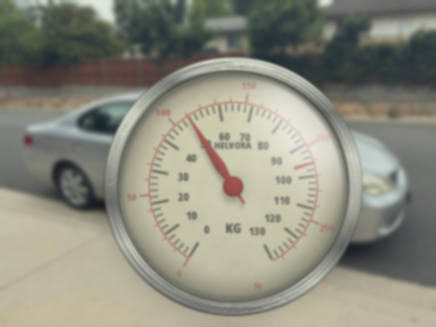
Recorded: 50 (kg)
